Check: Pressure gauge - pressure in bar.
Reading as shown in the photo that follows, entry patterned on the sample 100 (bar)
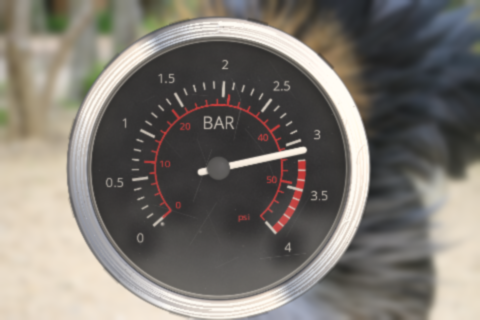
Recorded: 3.1 (bar)
